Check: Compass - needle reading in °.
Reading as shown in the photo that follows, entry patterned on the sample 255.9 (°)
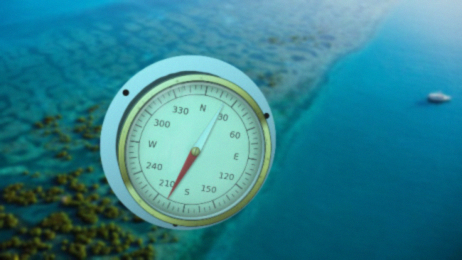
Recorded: 200 (°)
